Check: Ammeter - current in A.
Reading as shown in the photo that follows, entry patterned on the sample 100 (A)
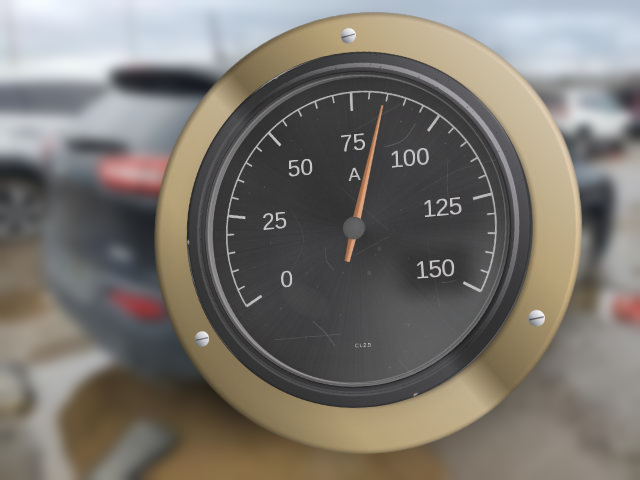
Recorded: 85 (A)
